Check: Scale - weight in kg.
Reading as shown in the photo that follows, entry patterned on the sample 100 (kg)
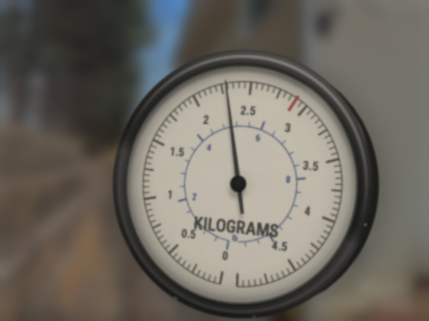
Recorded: 2.3 (kg)
